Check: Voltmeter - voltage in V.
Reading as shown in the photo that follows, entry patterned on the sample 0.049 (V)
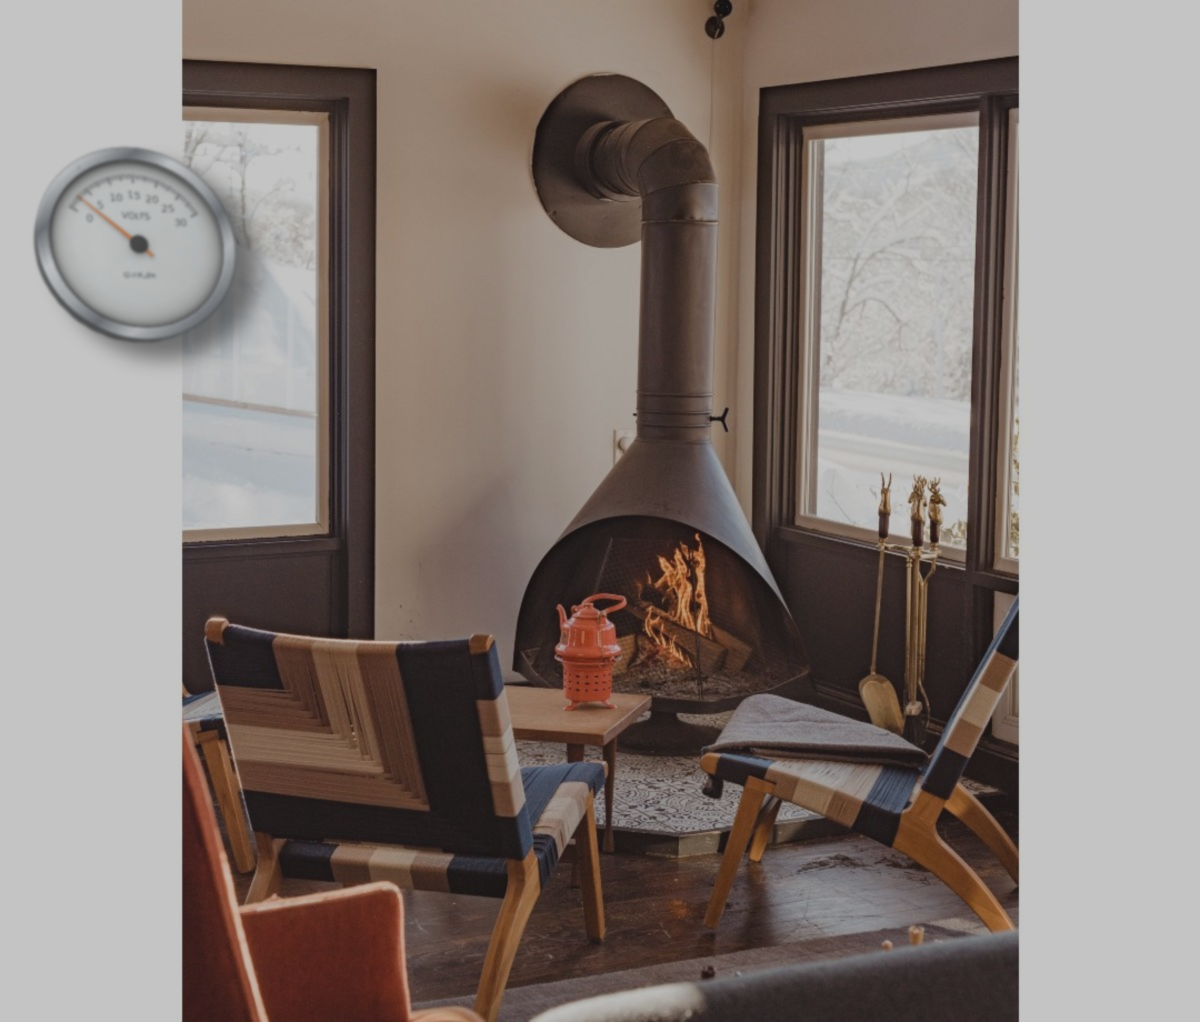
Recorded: 2.5 (V)
